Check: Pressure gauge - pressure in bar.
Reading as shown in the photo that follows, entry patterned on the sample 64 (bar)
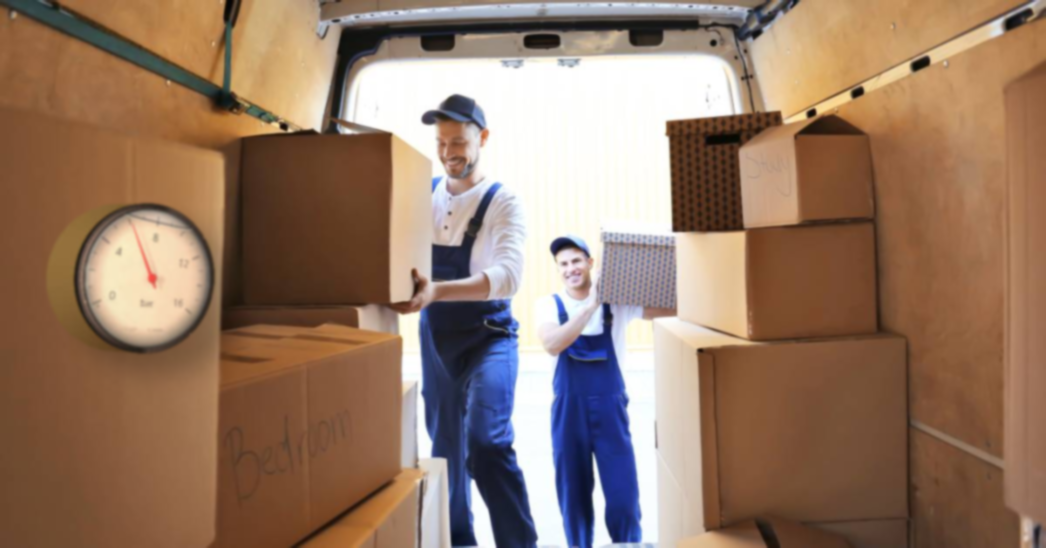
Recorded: 6 (bar)
